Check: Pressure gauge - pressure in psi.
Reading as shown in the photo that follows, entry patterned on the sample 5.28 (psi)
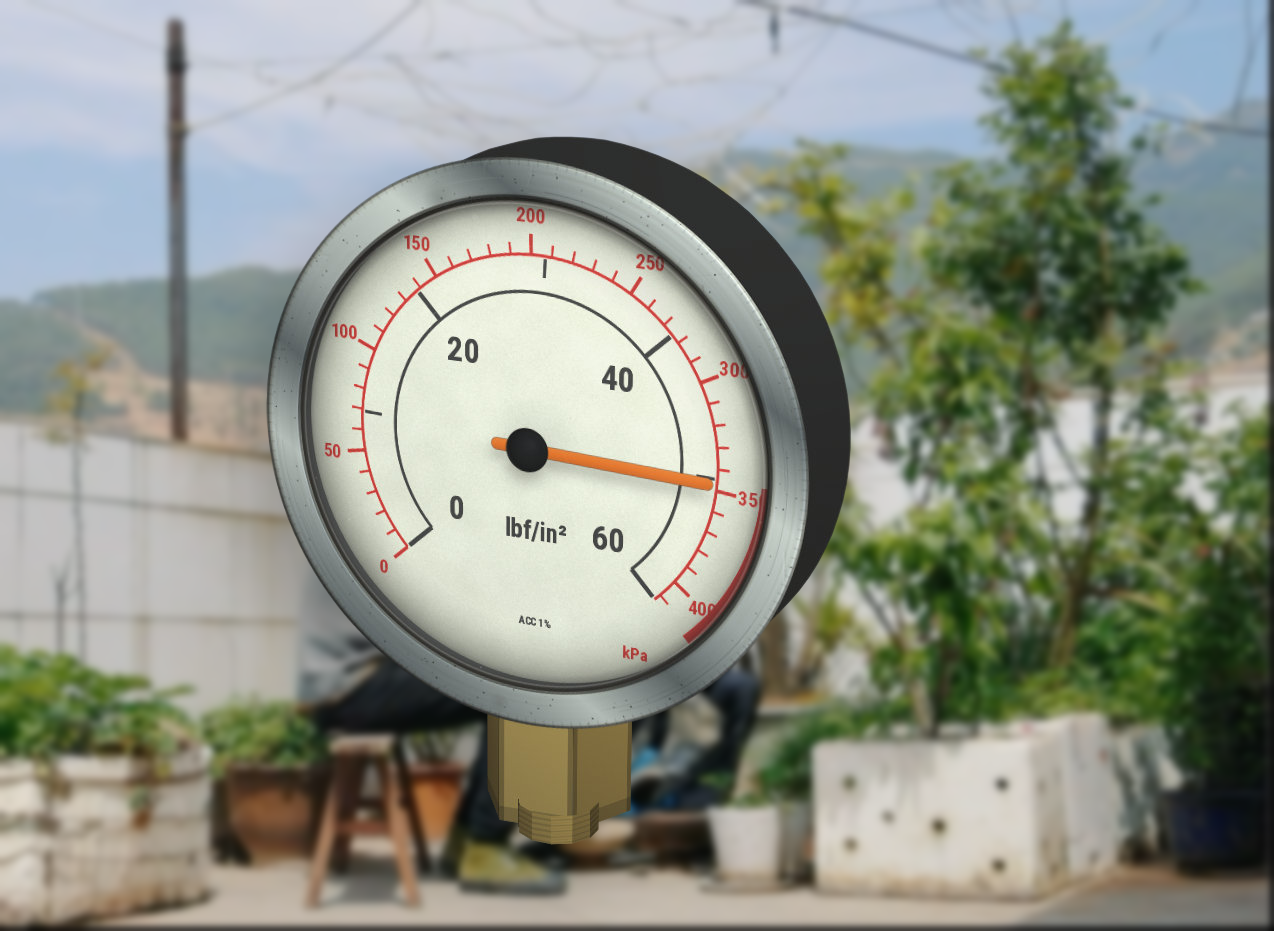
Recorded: 50 (psi)
